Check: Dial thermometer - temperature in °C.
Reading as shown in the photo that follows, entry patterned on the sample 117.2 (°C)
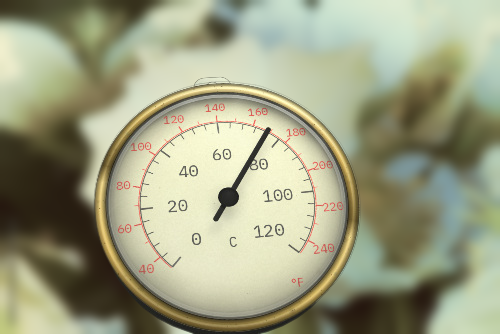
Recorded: 76 (°C)
